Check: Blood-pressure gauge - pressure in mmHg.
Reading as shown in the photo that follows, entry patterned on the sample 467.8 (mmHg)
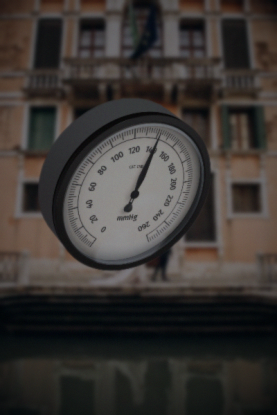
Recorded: 140 (mmHg)
